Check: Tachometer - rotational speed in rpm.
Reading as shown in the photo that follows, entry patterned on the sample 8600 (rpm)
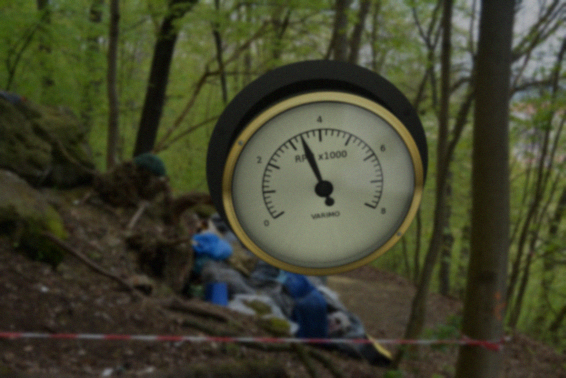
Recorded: 3400 (rpm)
